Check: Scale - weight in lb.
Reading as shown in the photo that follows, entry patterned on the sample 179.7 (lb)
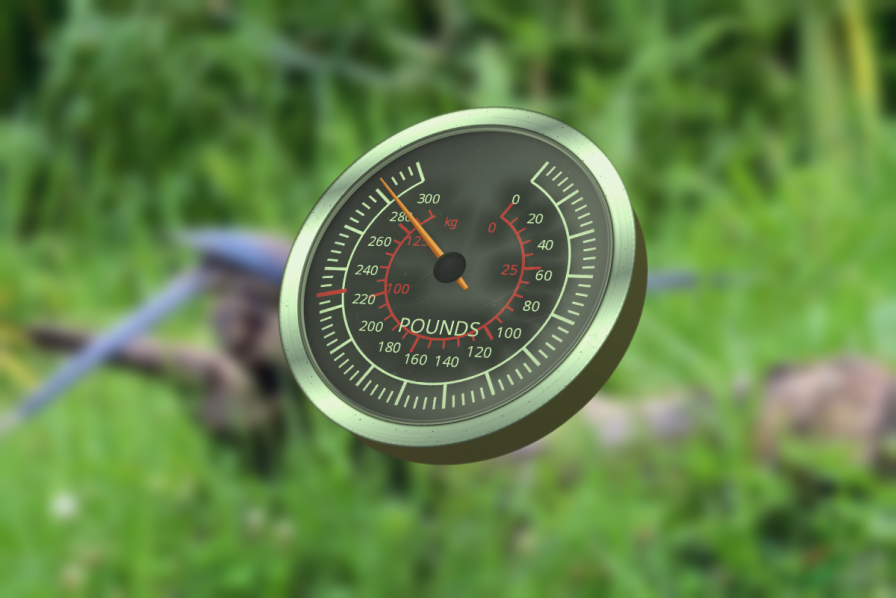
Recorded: 284 (lb)
